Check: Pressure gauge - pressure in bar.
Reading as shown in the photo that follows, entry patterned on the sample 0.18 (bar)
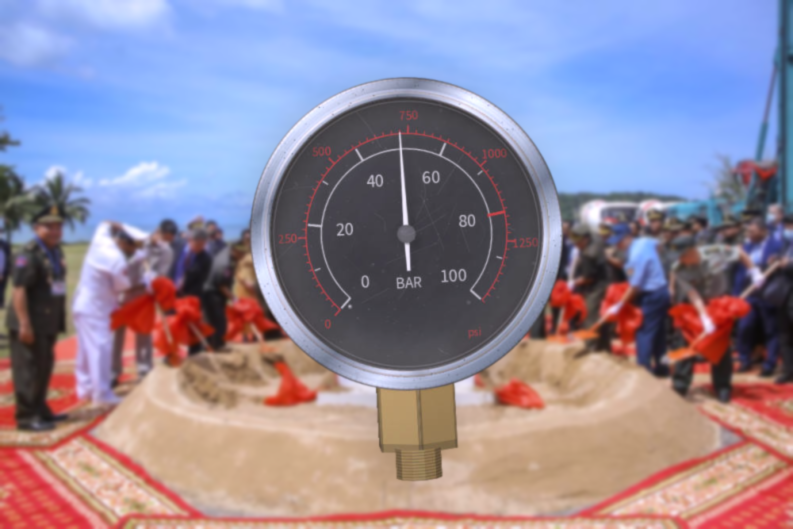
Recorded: 50 (bar)
